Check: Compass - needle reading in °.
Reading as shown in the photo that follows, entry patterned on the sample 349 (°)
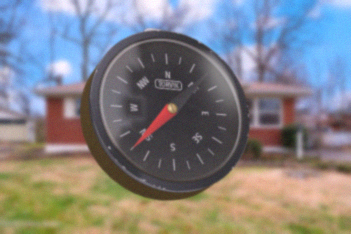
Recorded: 225 (°)
